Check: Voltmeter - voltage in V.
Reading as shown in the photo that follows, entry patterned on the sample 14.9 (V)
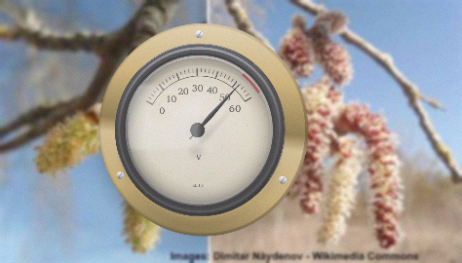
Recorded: 52 (V)
